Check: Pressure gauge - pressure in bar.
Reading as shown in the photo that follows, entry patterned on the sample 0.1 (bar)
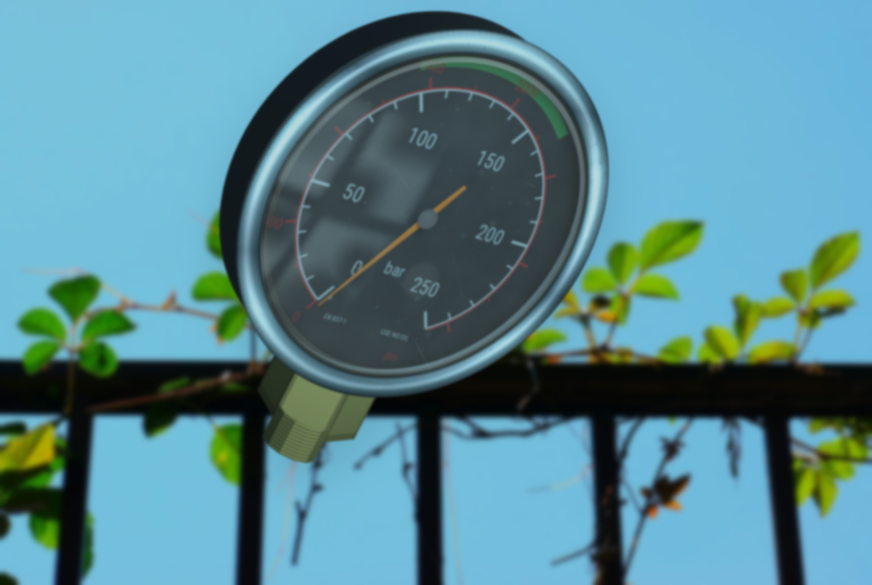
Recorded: 0 (bar)
